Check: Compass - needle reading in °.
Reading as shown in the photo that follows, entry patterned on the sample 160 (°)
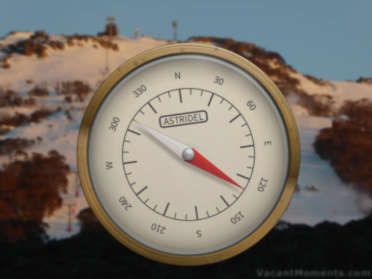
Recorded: 130 (°)
